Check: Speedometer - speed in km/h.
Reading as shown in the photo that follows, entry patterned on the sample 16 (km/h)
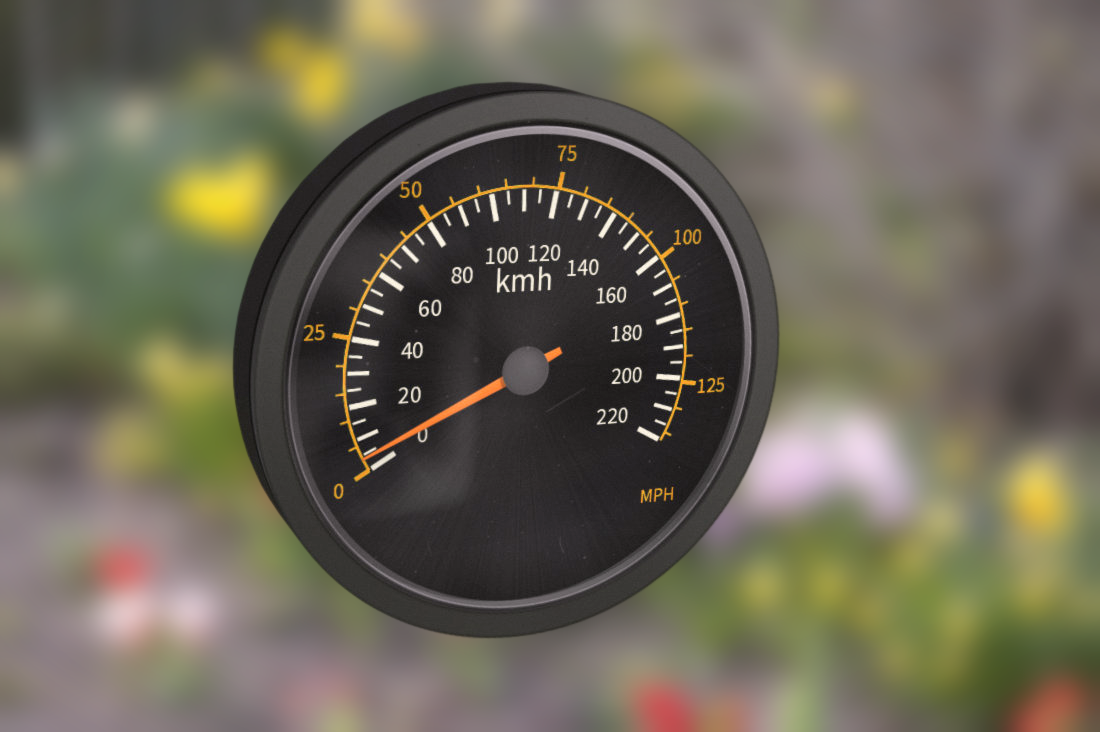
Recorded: 5 (km/h)
